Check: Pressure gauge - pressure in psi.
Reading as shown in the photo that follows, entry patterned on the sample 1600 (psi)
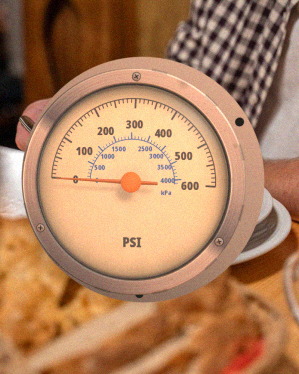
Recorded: 0 (psi)
